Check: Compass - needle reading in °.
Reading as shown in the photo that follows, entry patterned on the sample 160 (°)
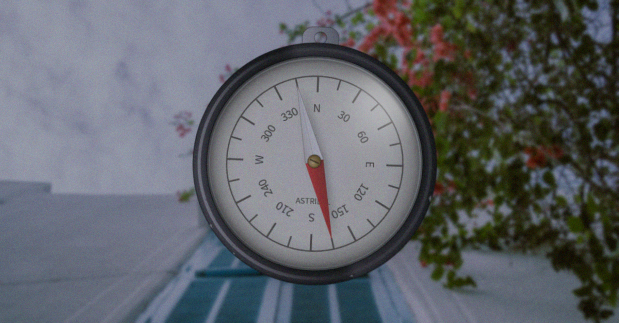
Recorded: 165 (°)
